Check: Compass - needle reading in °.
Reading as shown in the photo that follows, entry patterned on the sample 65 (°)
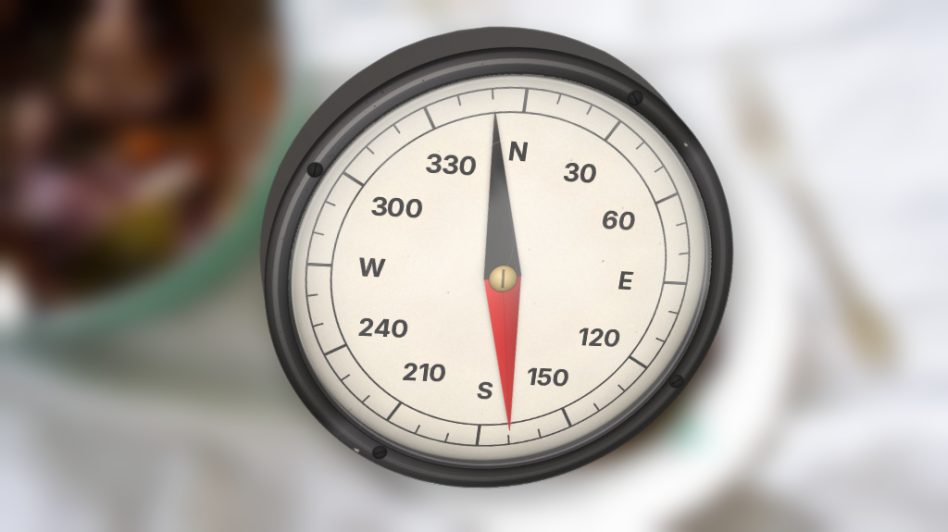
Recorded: 170 (°)
